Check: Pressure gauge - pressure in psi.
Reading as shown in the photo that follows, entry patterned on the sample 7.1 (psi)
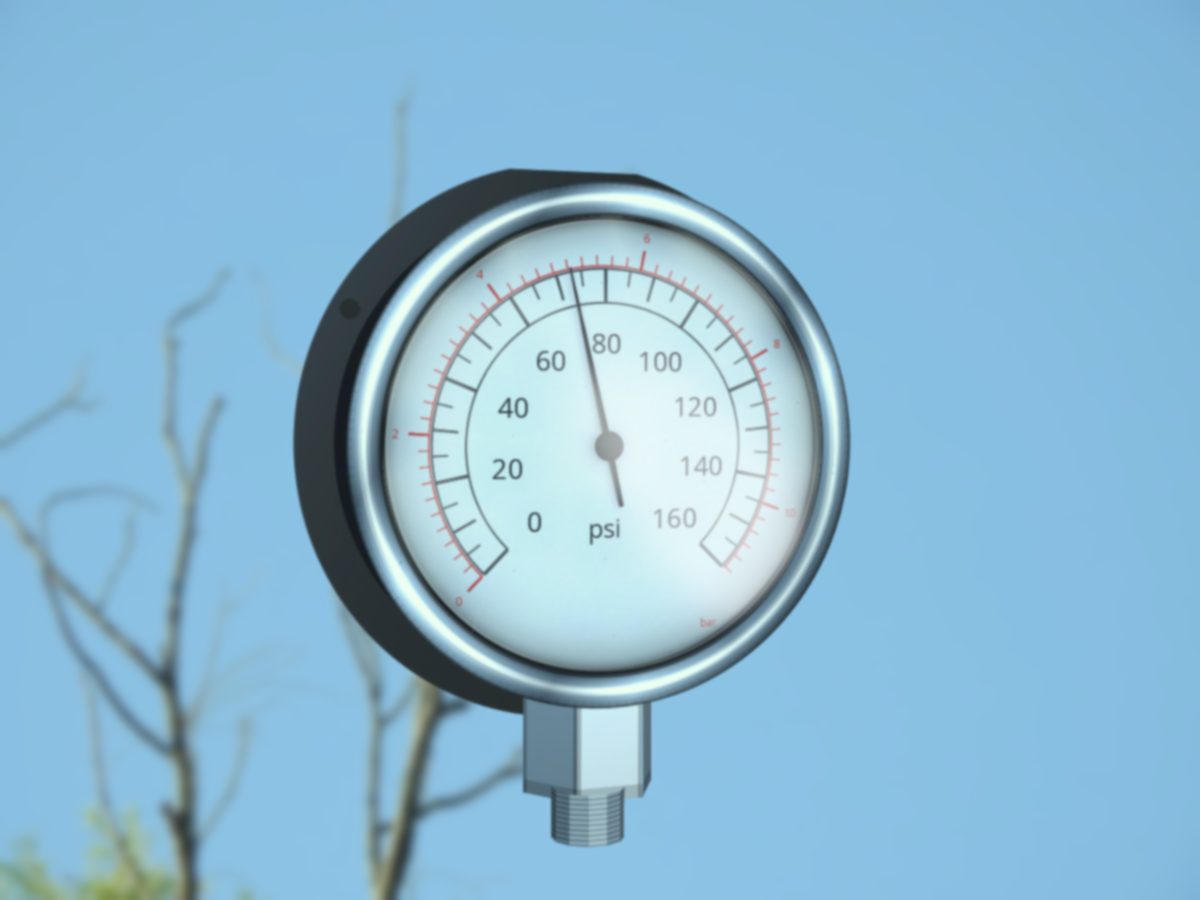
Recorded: 72.5 (psi)
